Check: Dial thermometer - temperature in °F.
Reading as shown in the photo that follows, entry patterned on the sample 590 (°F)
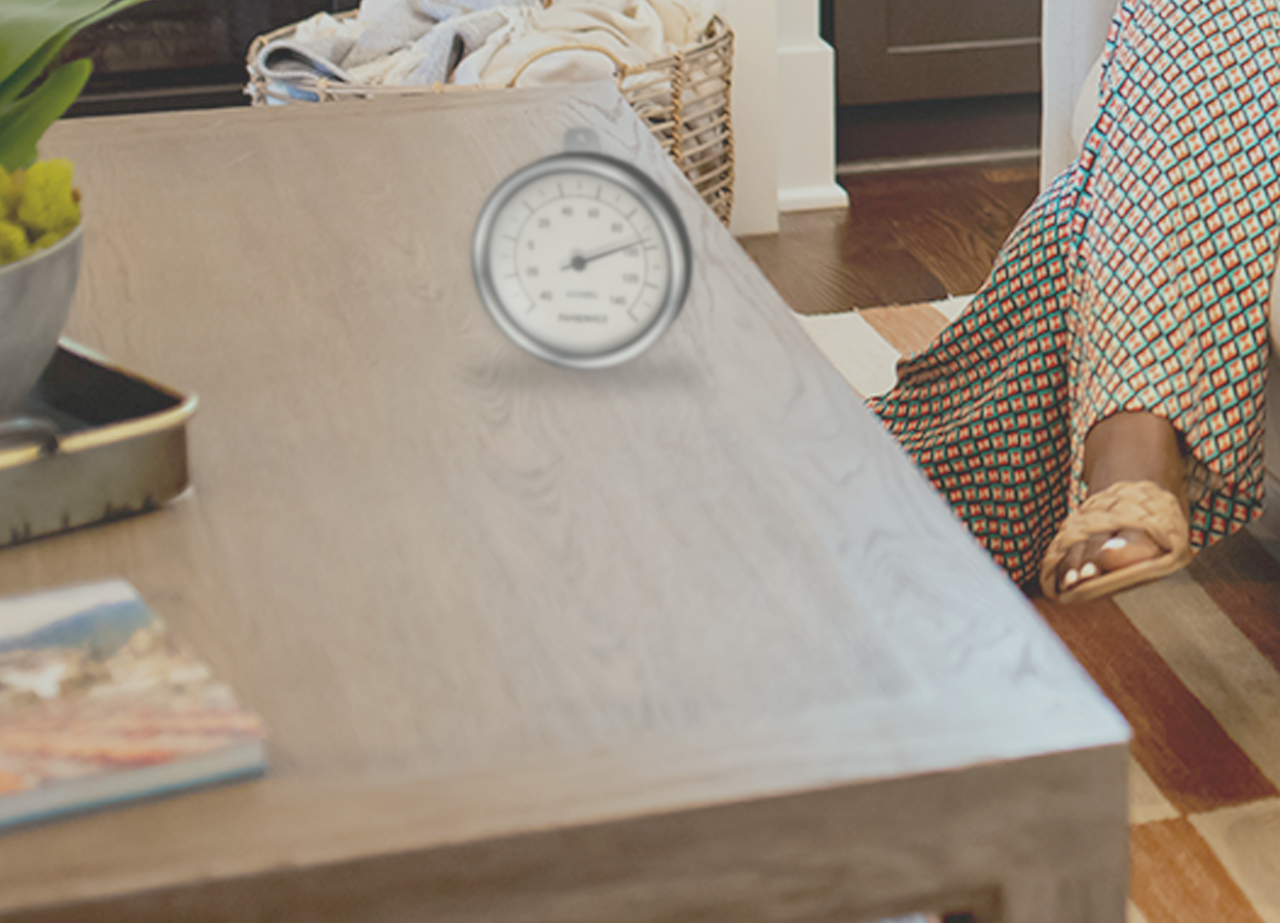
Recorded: 95 (°F)
